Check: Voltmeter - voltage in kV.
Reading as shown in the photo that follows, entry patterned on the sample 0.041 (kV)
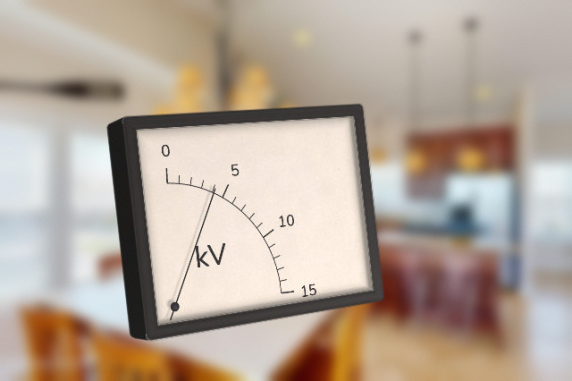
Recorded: 4 (kV)
